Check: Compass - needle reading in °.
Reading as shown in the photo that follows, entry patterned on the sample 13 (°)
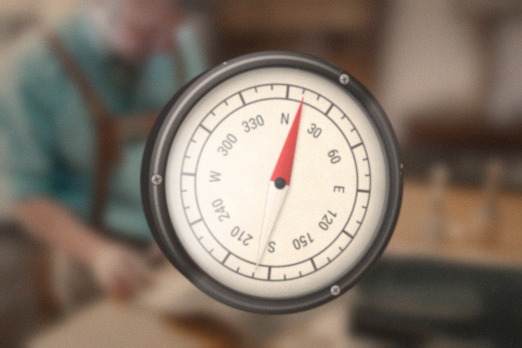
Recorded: 10 (°)
